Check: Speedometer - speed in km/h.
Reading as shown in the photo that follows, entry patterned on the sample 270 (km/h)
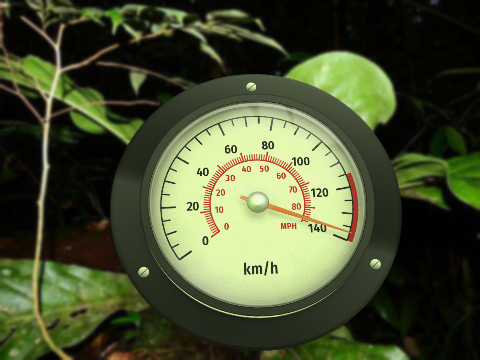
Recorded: 137.5 (km/h)
